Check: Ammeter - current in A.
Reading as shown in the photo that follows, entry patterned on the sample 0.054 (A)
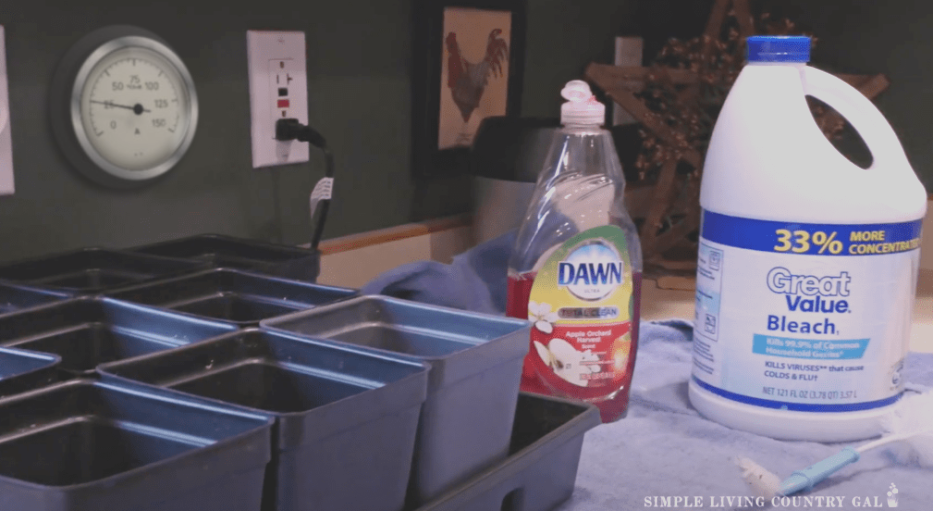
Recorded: 25 (A)
